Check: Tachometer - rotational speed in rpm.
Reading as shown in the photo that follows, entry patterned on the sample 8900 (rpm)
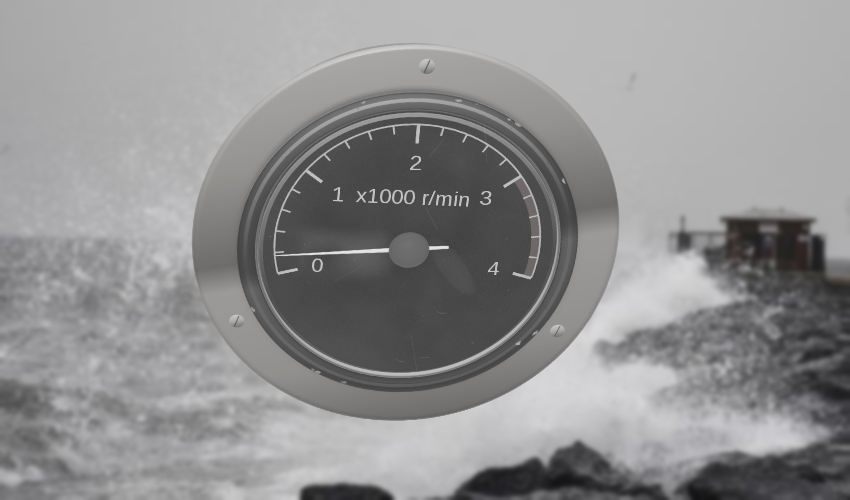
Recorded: 200 (rpm)
